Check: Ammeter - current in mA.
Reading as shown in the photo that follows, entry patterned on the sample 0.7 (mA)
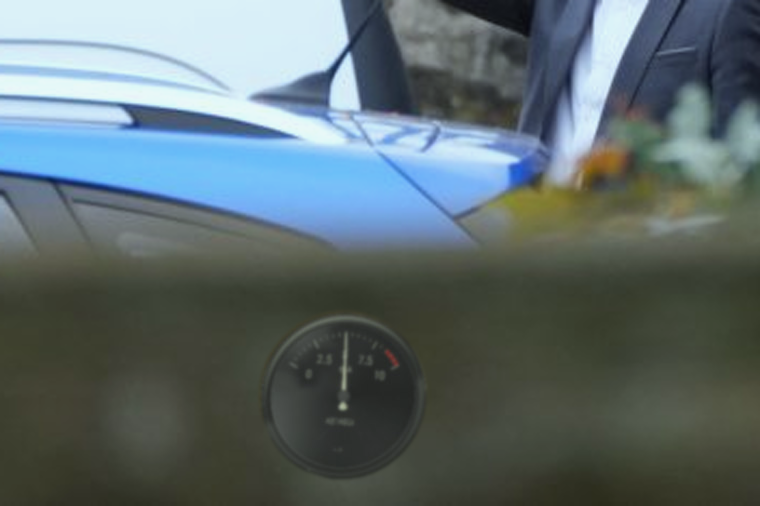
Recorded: 5 (mA)
